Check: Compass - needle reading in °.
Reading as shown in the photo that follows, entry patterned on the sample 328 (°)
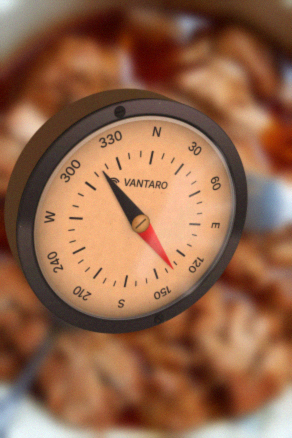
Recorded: 135 (°)
